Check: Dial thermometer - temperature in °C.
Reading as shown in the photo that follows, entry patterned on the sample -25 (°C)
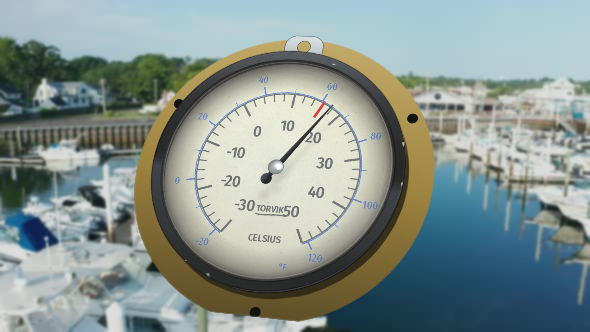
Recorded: 18 (°C)
